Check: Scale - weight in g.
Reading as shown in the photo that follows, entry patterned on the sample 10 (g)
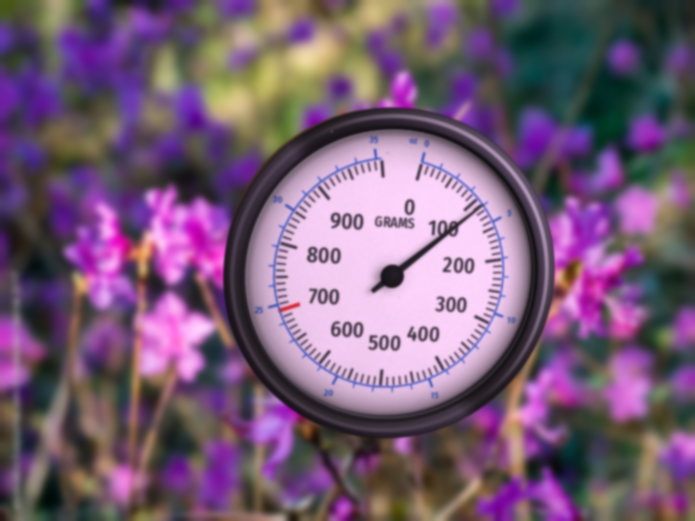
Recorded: 110 (g)
